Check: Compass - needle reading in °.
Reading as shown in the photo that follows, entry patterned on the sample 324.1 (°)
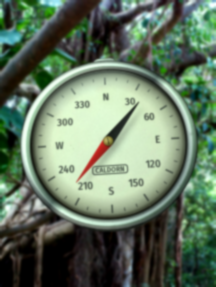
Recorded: 220 (°)
